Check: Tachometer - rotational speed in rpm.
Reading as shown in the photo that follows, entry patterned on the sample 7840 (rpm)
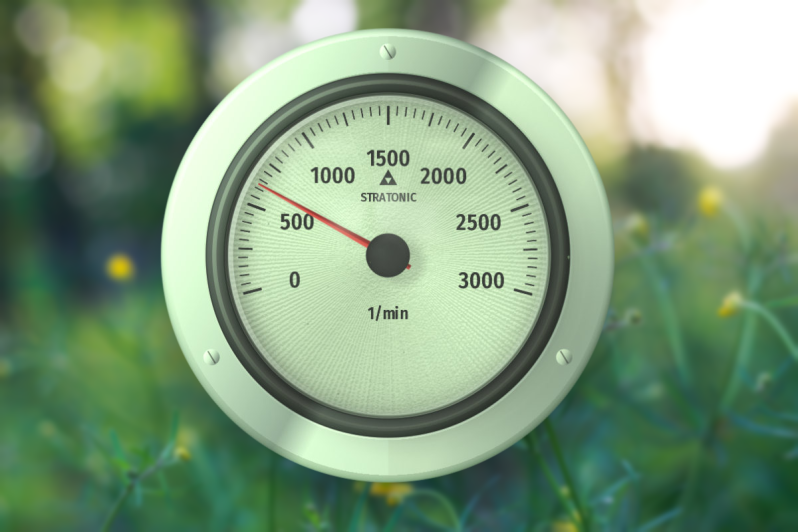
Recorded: 625 (rpm)
